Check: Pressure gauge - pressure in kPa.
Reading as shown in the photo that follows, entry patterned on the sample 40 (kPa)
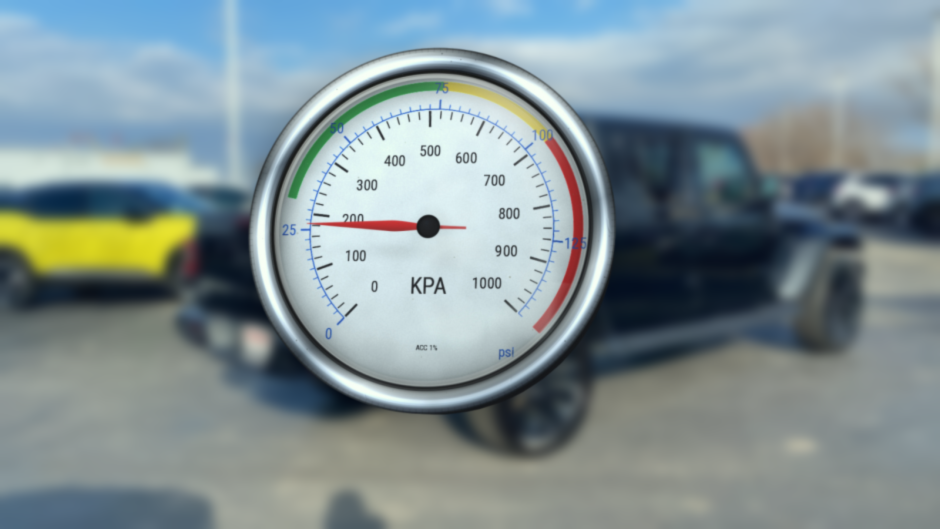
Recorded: 180 (kPa)
